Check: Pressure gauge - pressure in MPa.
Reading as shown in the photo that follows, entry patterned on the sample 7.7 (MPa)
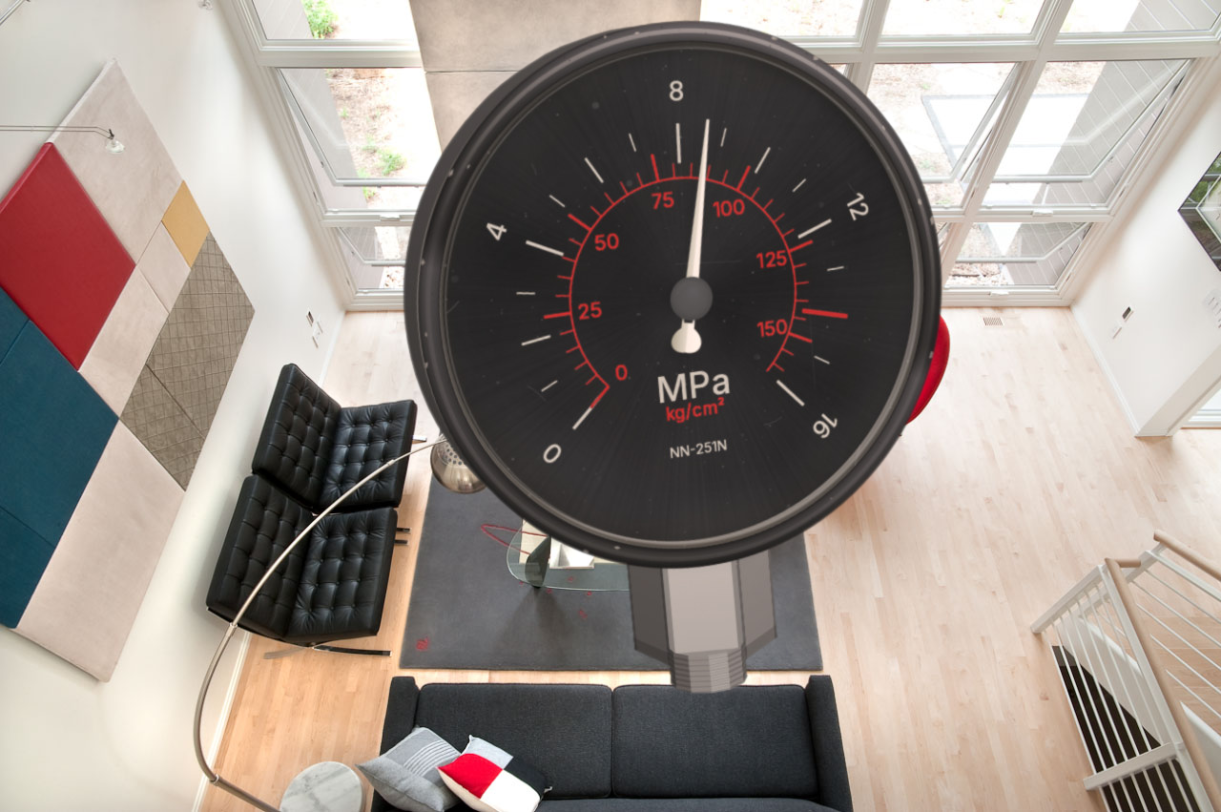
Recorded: 8.5 (MPa)
